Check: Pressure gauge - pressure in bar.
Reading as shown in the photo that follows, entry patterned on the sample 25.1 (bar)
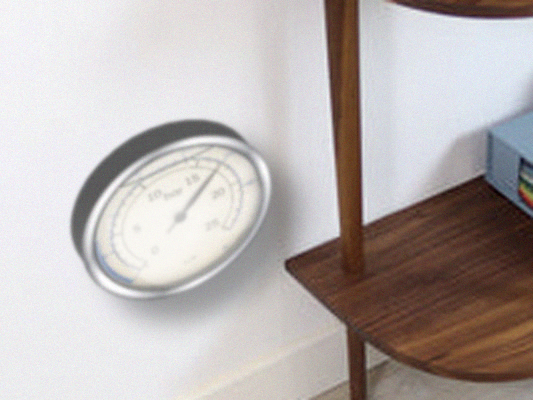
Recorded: 17 (bar)
